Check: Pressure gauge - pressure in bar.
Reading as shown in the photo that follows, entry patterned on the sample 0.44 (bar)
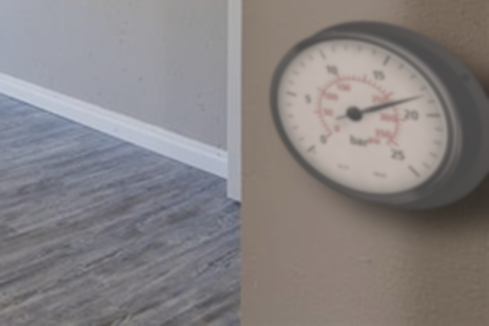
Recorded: 18.5 (bar)
